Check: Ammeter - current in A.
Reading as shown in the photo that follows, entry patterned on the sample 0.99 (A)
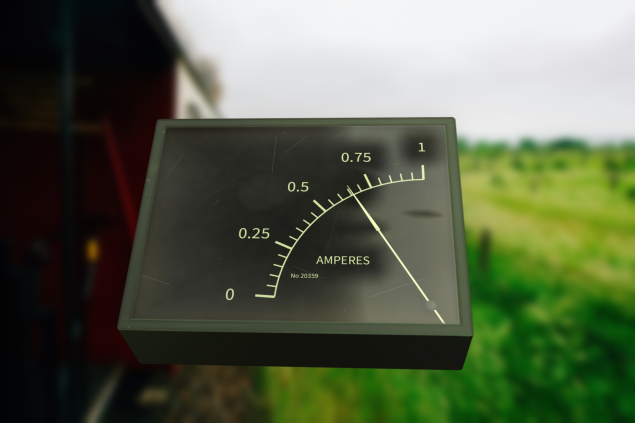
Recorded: 0.65 (A)
